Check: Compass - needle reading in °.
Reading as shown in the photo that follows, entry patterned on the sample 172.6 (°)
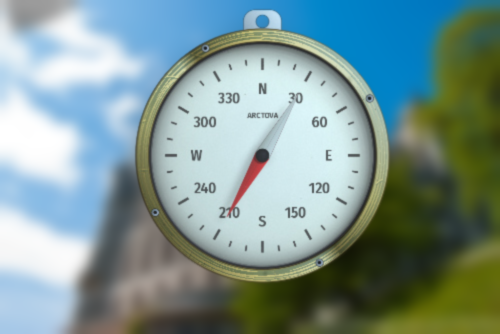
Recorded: 210 (°)
